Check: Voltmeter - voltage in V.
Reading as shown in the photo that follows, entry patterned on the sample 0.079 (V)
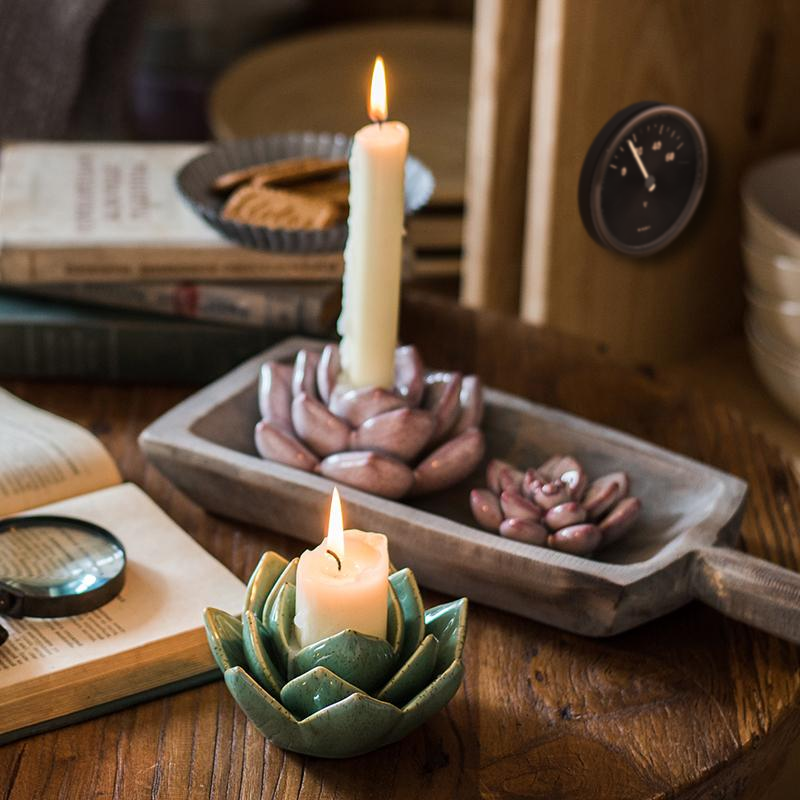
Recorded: 15 (V)
